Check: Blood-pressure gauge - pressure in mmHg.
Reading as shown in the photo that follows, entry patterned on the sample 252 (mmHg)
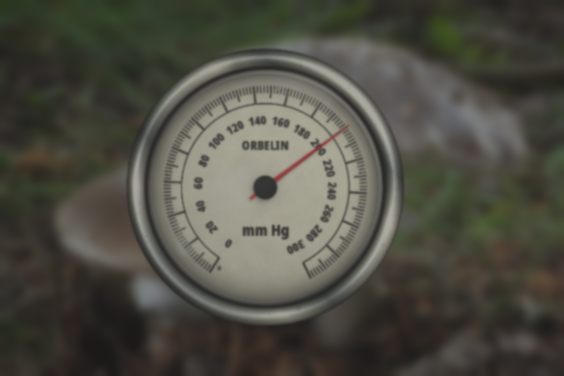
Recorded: 200 (mmHg)
